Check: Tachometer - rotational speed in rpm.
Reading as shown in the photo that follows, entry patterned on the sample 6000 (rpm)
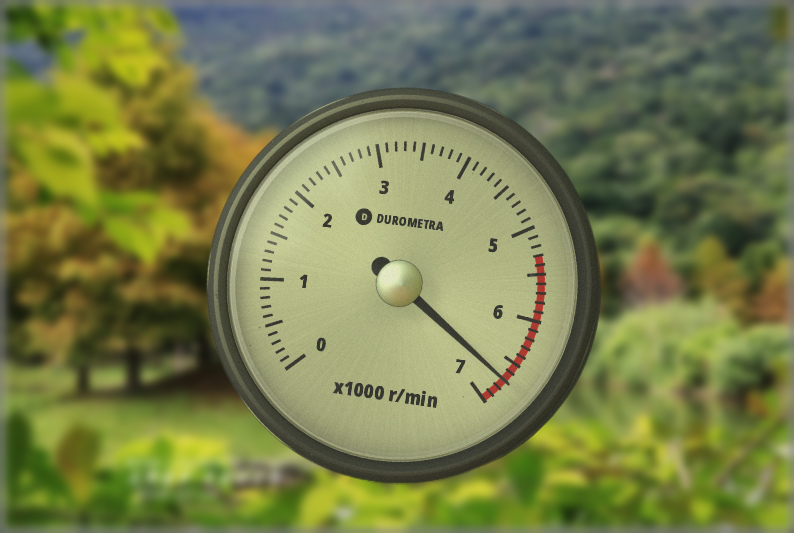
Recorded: 6700 (rpm)
